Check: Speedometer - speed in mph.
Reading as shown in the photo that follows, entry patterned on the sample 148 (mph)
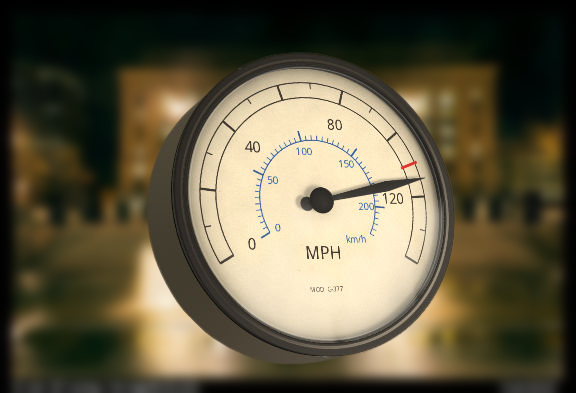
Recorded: 115 (mph)
